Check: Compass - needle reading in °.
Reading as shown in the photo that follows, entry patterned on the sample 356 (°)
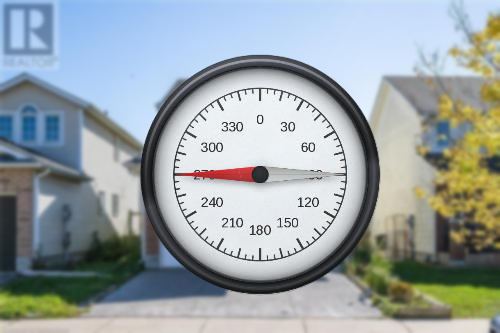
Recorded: 270 (°)
